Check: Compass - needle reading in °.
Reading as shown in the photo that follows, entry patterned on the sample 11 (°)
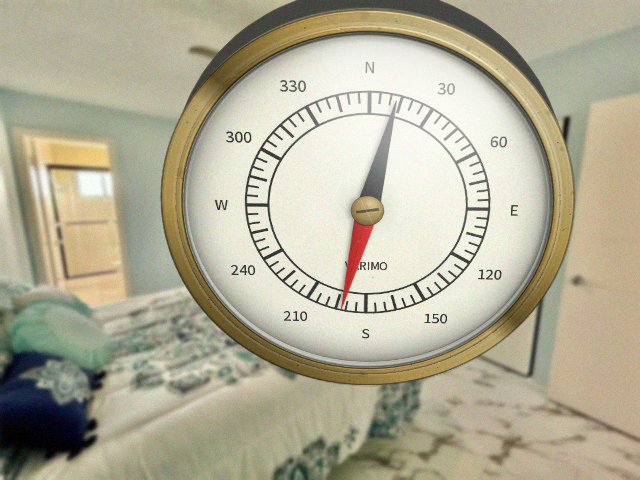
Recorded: 192.5 (°)
